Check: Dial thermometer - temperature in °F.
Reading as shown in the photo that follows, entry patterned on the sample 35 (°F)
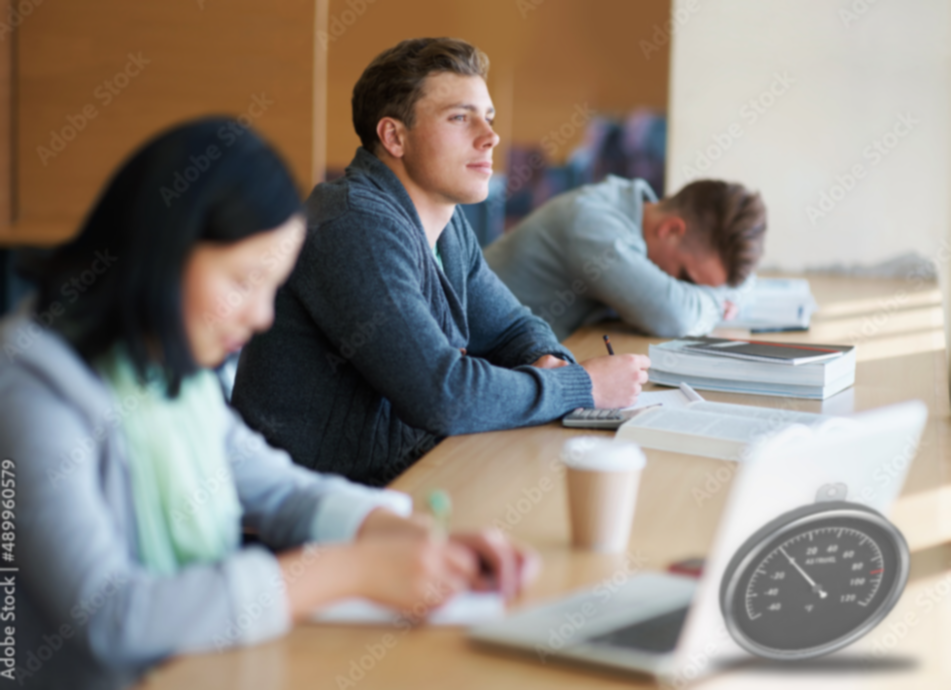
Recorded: 0 (°F)
